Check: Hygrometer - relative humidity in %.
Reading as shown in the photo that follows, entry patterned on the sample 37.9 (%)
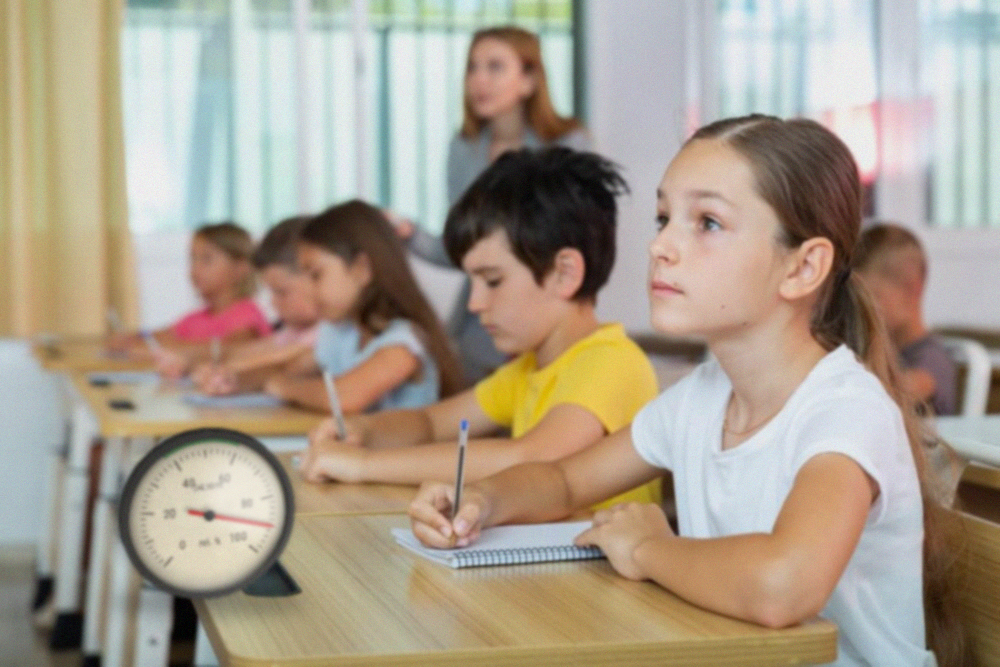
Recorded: 90 (%)
